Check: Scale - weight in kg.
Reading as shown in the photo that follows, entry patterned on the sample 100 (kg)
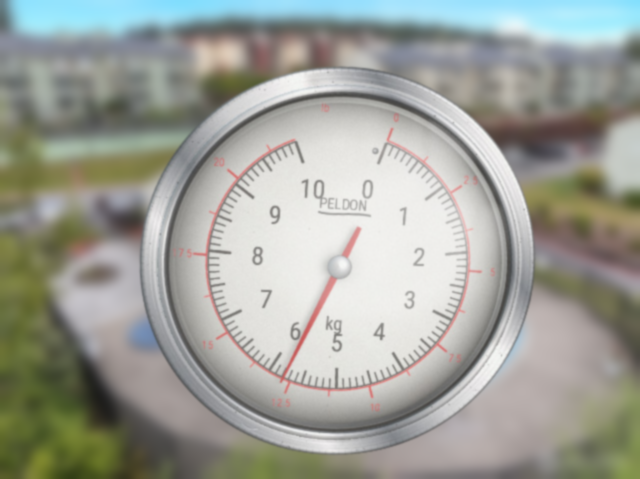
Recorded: 5.8 (kg)
